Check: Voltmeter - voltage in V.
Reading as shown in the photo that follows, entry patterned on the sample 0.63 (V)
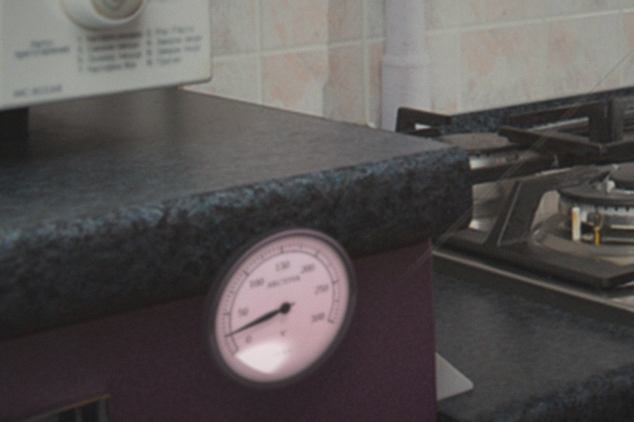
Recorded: 25 (V)
